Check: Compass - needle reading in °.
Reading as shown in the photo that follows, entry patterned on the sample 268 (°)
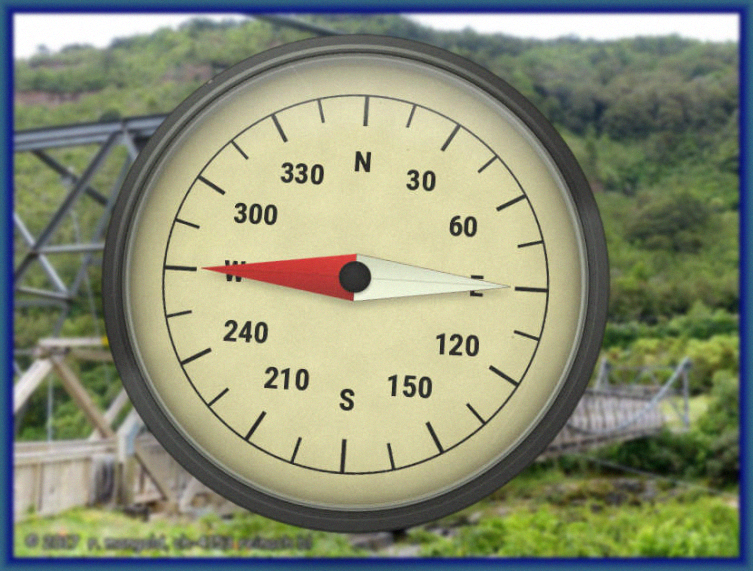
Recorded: 270 (°)
